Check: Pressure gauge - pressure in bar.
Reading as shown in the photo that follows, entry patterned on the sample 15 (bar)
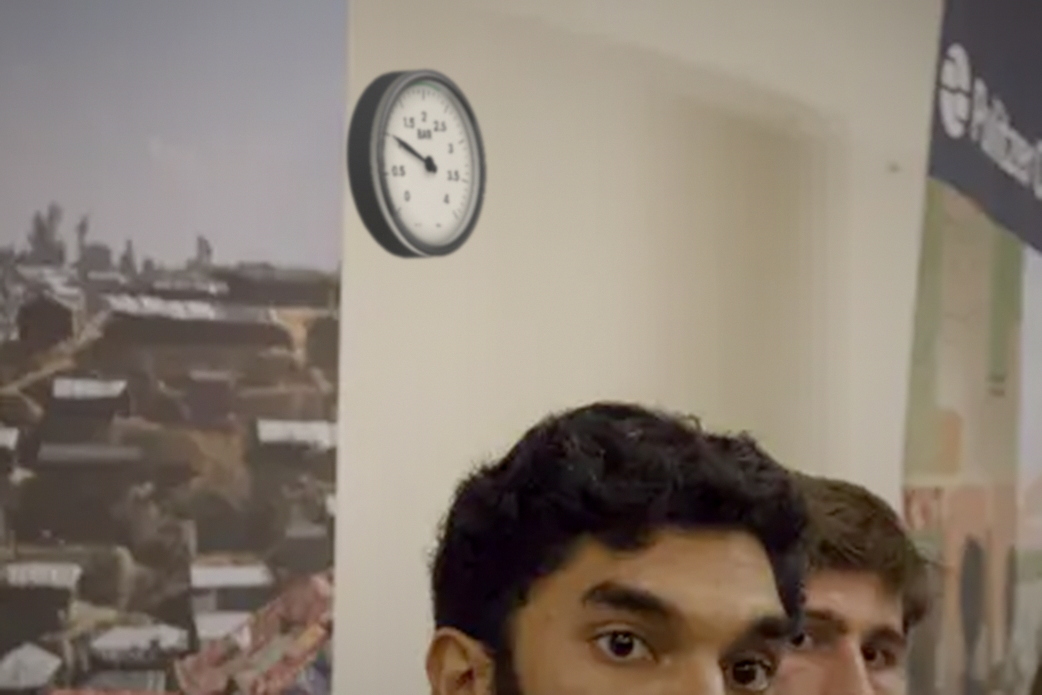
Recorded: 1 (bar)
